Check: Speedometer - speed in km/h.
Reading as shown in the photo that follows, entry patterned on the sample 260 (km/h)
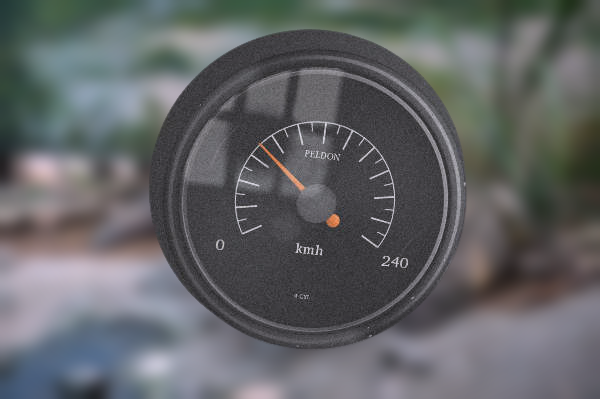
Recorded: 70 (km/h)
